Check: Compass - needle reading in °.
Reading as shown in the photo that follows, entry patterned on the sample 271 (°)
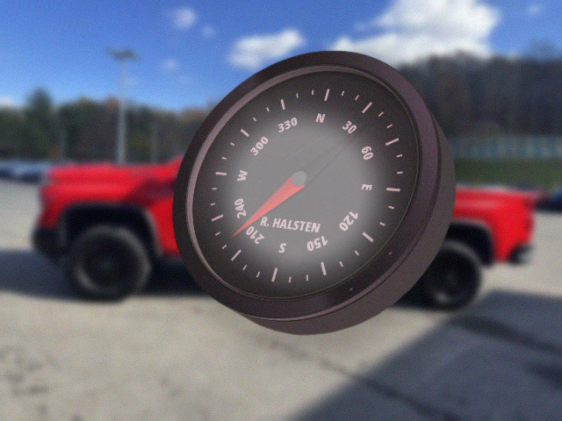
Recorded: 220 (°)
